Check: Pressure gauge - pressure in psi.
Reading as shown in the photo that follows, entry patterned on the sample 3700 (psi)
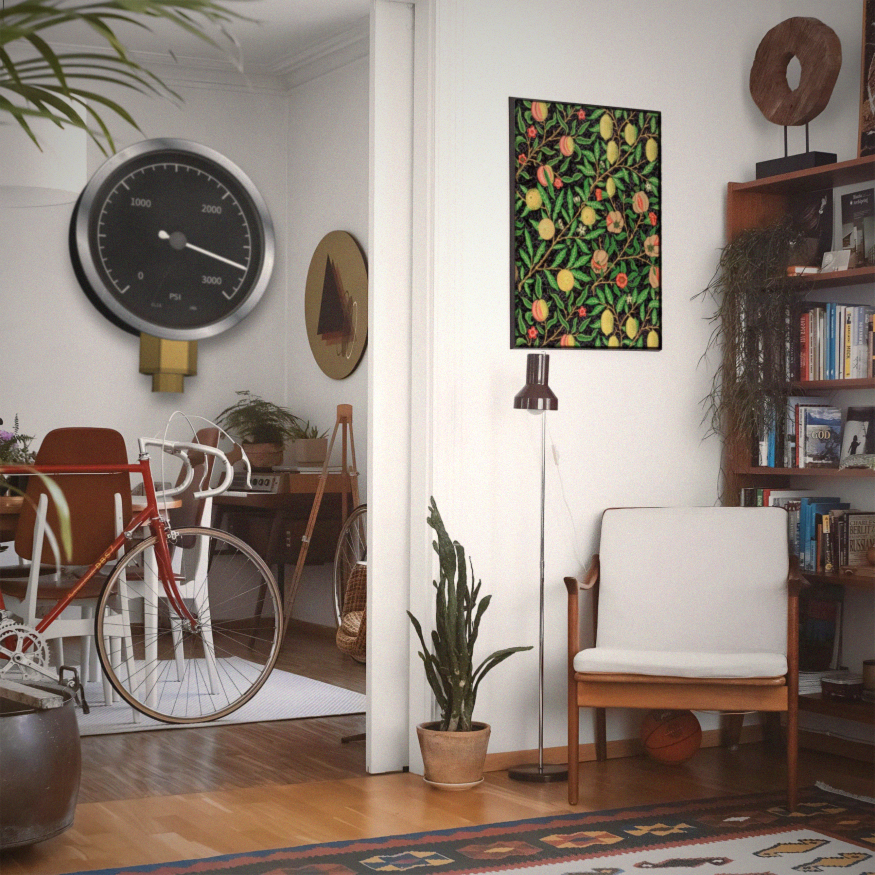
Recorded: 2700 (psi)
